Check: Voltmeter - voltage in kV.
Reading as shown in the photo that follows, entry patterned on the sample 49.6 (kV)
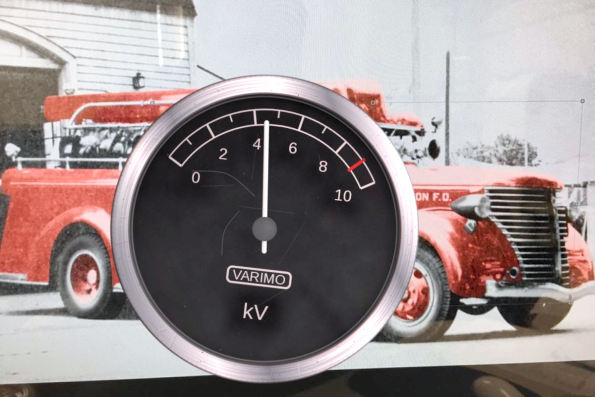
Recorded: 4.5 (kV)
